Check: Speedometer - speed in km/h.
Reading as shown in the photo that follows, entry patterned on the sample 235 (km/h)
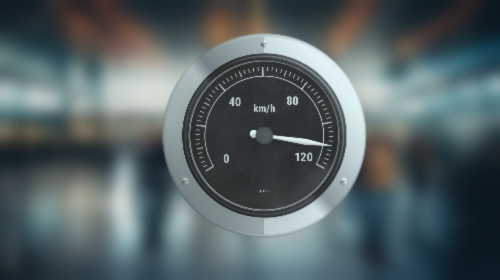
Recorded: 110 (km/h)
